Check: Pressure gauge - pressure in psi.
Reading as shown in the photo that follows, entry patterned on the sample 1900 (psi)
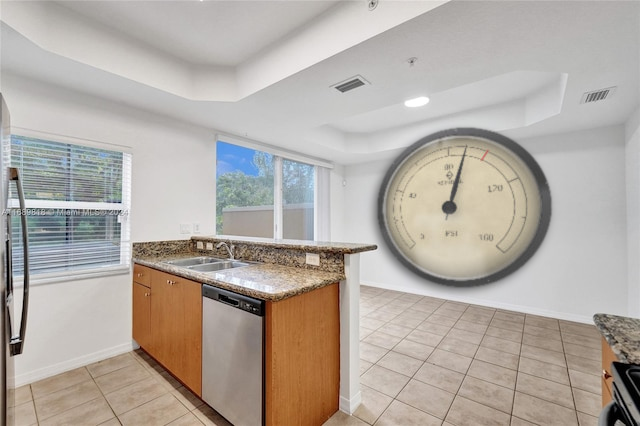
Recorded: 90 (psi)
